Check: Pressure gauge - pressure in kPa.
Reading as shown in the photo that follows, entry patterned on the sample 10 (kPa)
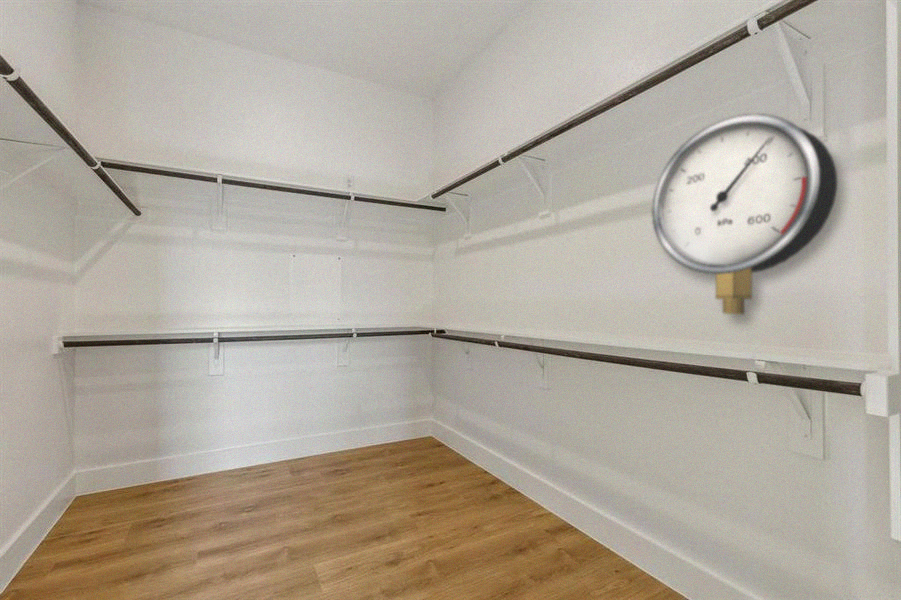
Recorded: 400 (kPa)
